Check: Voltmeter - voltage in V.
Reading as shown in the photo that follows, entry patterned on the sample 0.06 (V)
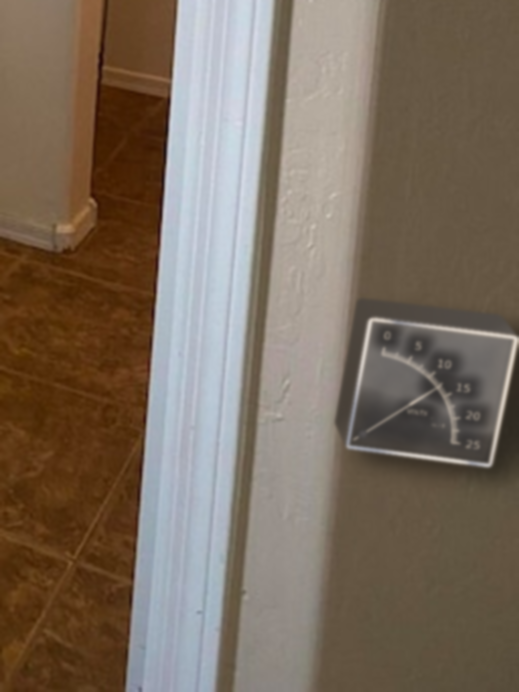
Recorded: 12.5 (V)
